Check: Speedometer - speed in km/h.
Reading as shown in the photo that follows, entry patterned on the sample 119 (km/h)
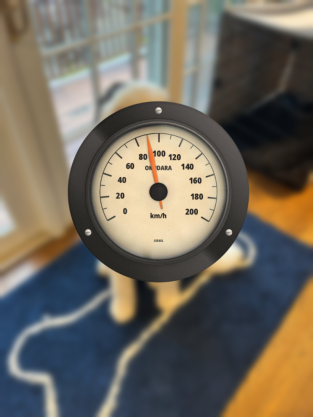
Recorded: 90 (km/h)
